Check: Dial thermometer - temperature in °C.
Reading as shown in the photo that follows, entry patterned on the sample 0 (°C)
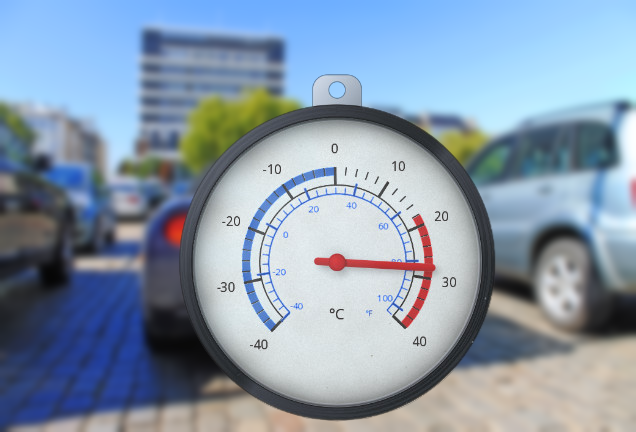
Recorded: 28 (°C)
